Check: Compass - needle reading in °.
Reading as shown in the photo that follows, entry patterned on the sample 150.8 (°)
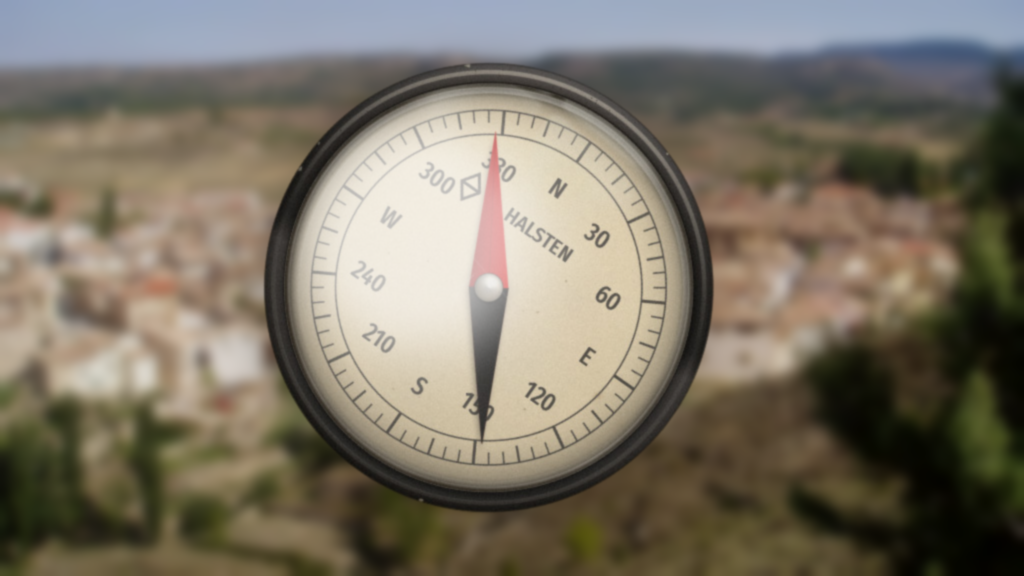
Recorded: 327.5 (°)
